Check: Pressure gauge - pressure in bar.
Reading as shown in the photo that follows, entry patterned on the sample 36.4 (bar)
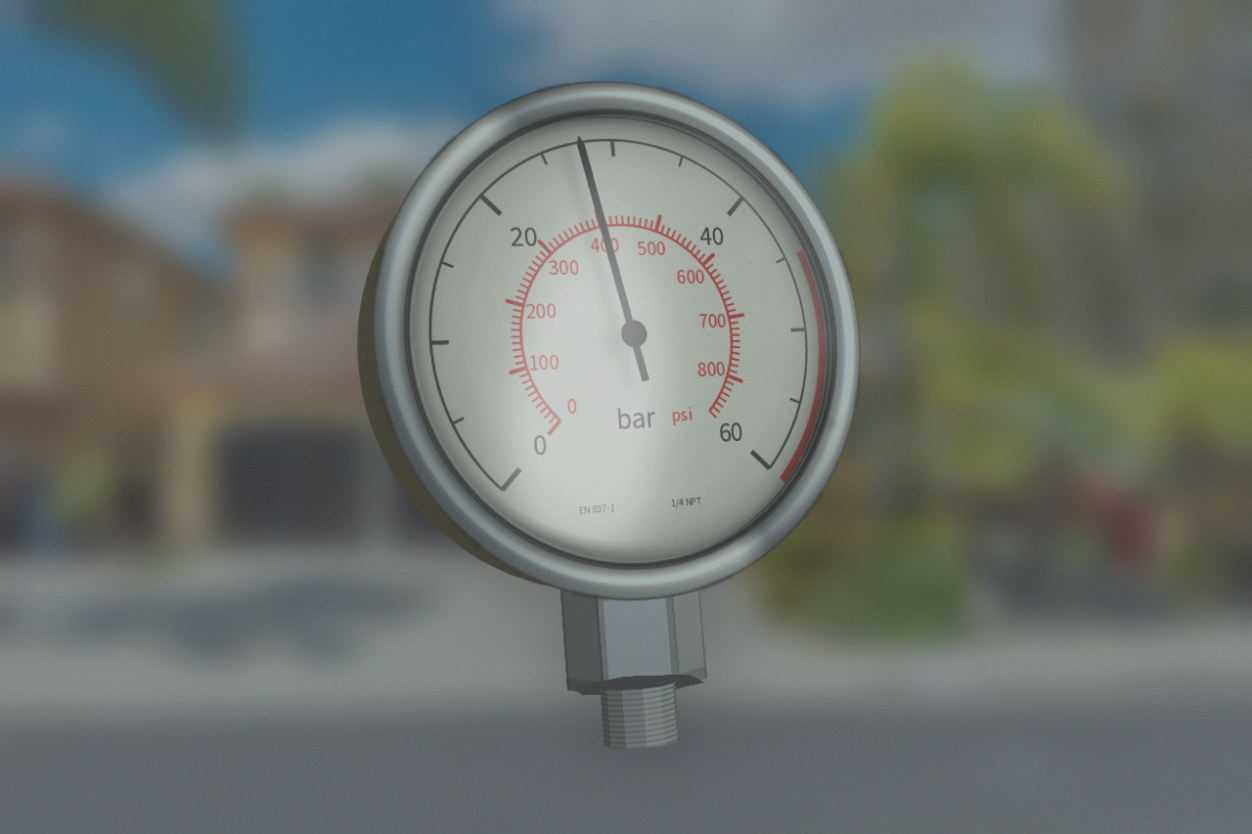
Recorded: 27.5 (bar)
